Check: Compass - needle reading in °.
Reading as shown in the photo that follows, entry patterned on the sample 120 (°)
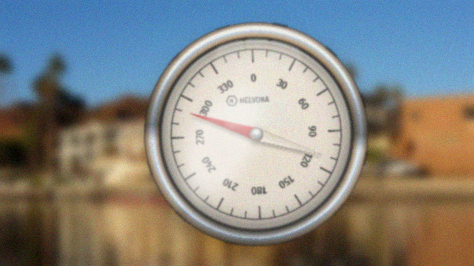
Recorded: 290 (°)
